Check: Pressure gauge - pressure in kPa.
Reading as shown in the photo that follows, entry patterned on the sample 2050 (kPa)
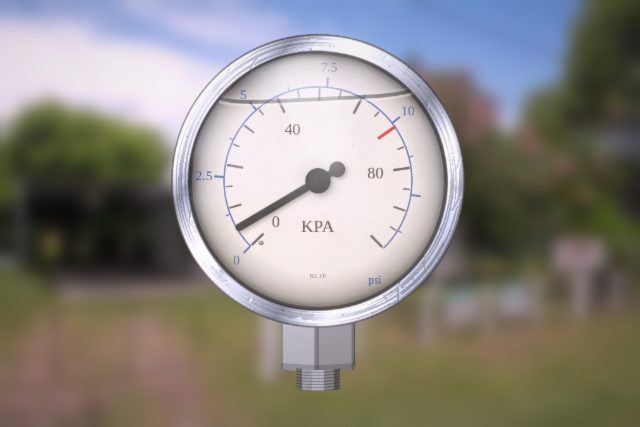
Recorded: 5 (kPa)
